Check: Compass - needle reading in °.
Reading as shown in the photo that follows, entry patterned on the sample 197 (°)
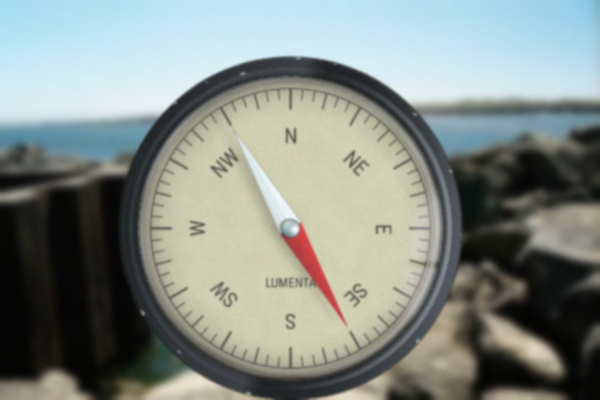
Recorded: 150 (°)
